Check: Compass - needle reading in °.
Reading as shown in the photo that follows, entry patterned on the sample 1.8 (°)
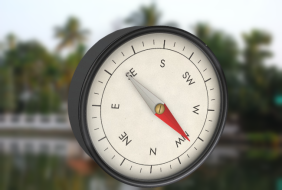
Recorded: 310 (°)
